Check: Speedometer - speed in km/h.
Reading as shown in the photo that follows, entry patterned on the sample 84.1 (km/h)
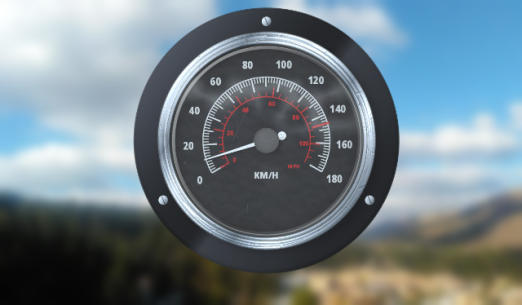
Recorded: 10 (km/h)
